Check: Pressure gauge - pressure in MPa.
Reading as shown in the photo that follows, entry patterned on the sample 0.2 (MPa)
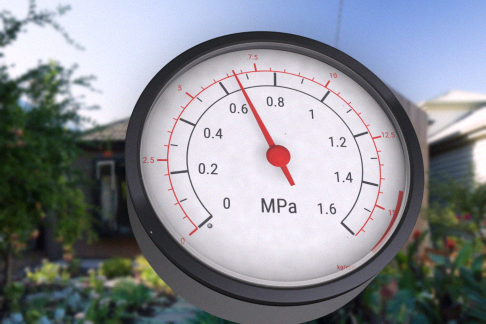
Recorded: 0.65 (MPa)
